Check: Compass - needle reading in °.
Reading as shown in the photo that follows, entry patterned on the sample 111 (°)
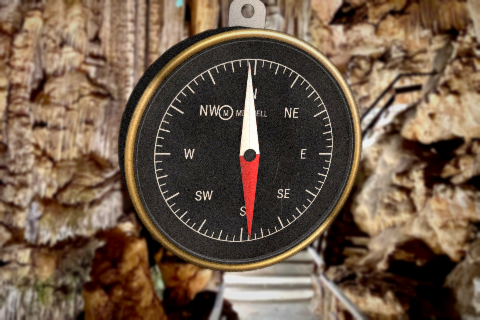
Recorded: 175 (°)
